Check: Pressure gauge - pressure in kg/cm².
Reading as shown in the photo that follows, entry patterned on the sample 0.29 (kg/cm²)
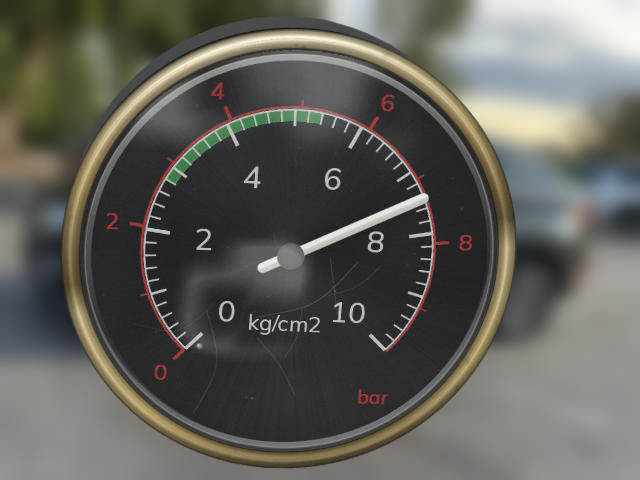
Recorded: 7.4 (kg/cm²)
